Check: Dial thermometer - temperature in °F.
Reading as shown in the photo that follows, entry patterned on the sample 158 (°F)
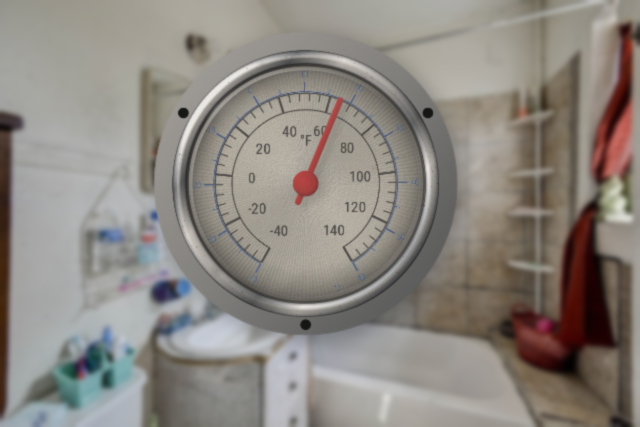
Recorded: 64 (°F)
